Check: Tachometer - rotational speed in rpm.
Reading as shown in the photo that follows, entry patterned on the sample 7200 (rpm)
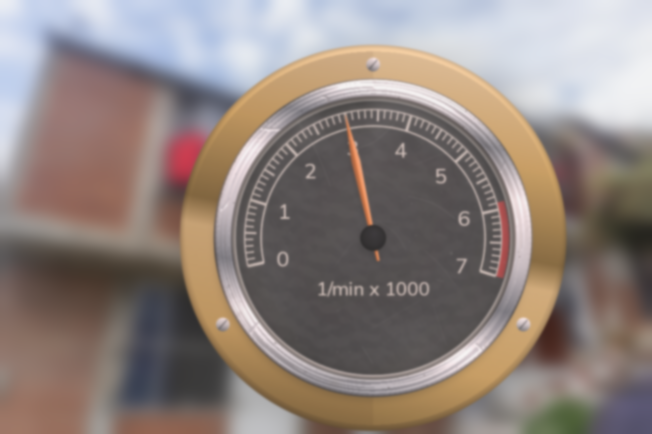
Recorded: 3000 (rpm)
